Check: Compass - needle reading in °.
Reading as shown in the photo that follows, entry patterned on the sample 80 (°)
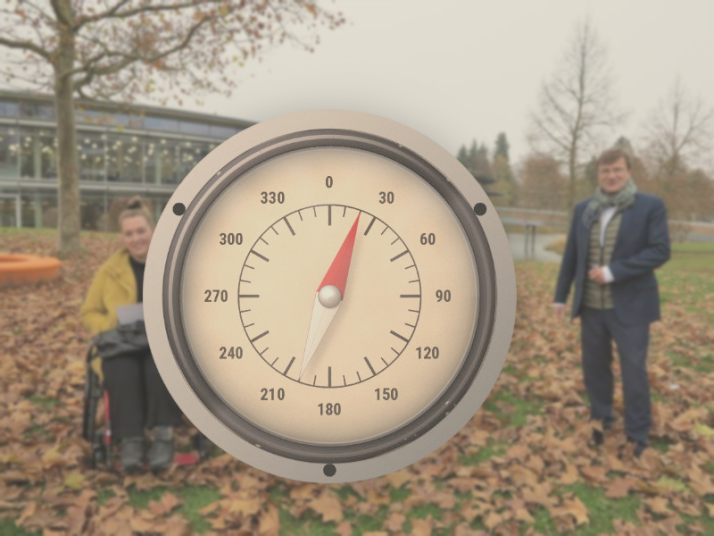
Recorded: 20 (°)
